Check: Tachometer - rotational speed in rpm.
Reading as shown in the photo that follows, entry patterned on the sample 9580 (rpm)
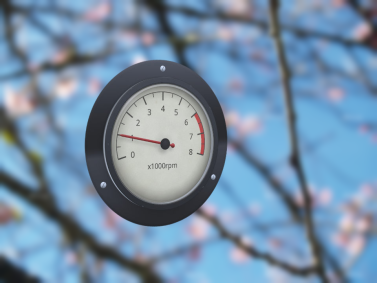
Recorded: 1000 (rpm)
